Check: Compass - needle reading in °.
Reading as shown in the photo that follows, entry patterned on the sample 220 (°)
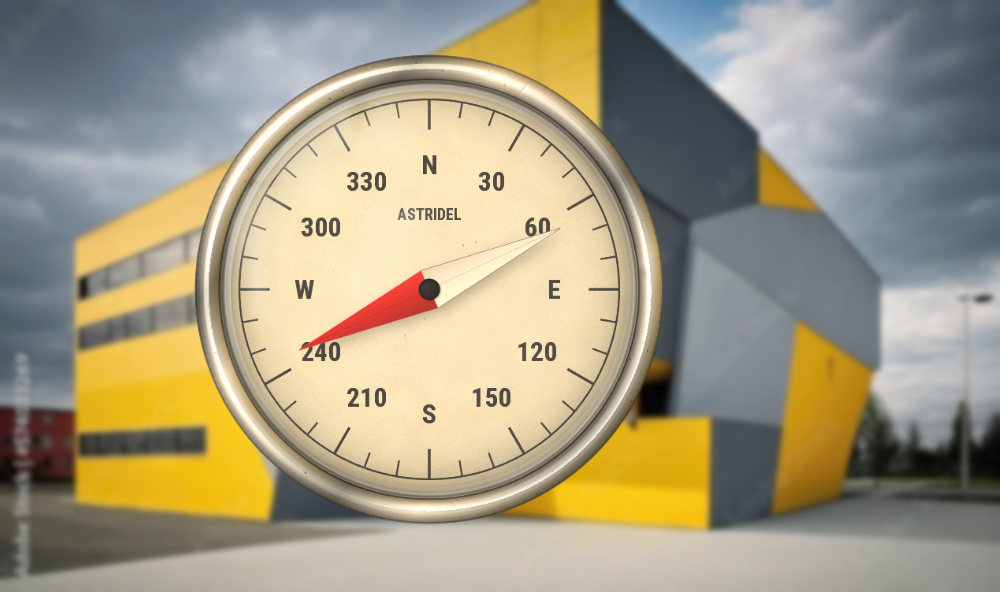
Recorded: 245 (°)
